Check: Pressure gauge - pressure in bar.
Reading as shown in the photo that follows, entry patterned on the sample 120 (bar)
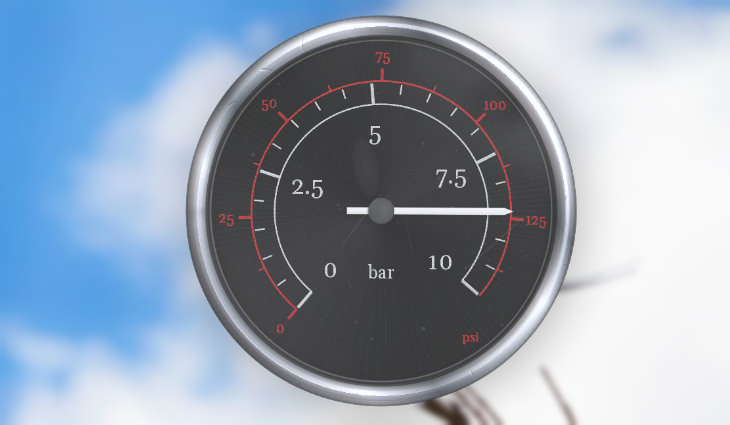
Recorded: 8.5 (bar)
